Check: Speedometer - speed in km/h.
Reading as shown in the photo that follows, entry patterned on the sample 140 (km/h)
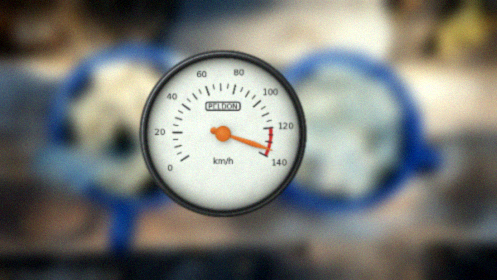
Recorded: 135 (km/h)
